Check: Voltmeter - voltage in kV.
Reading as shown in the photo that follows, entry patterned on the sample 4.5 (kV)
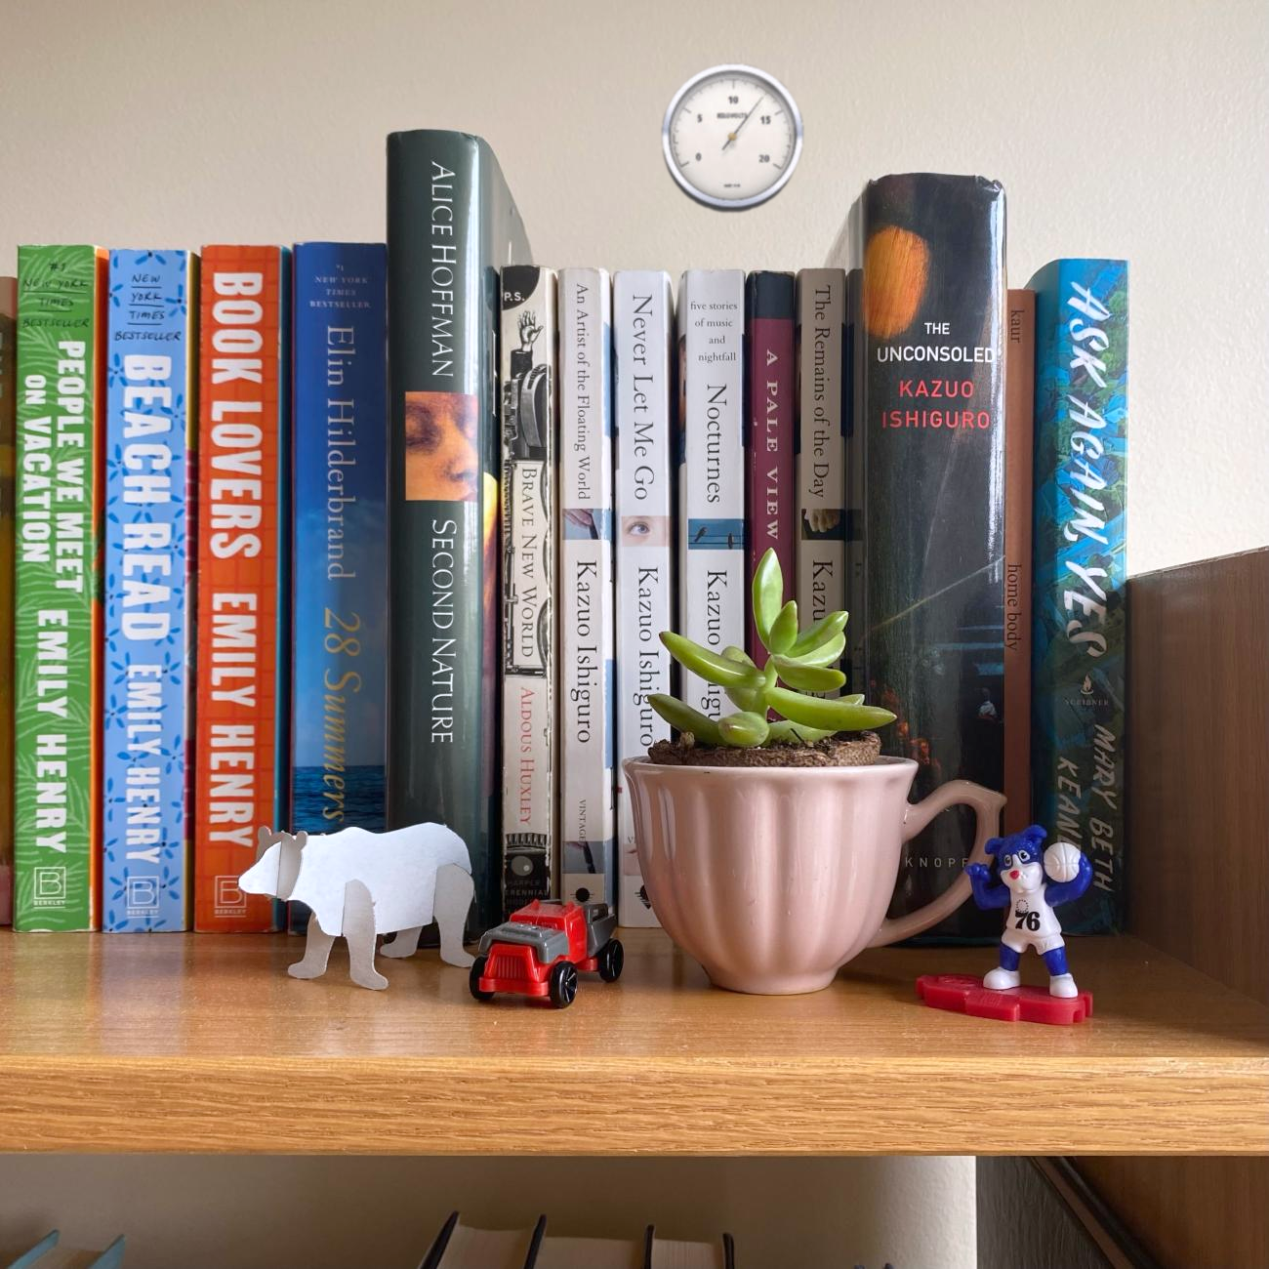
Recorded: 13 (kV)
